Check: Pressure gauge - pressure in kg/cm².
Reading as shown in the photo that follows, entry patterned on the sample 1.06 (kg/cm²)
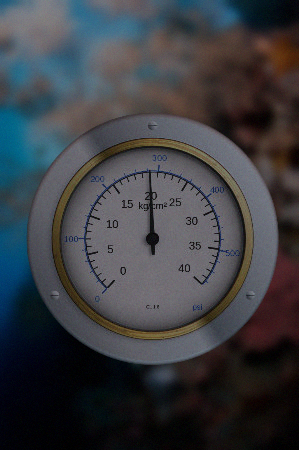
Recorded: 20 (kg/cm²)
